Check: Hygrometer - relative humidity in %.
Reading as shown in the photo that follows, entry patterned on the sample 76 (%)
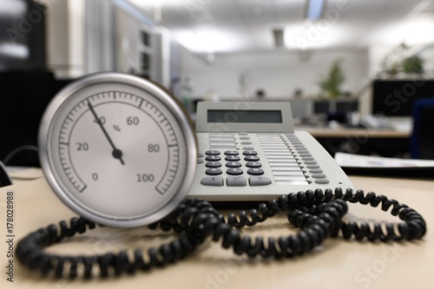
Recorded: 40 (%)
